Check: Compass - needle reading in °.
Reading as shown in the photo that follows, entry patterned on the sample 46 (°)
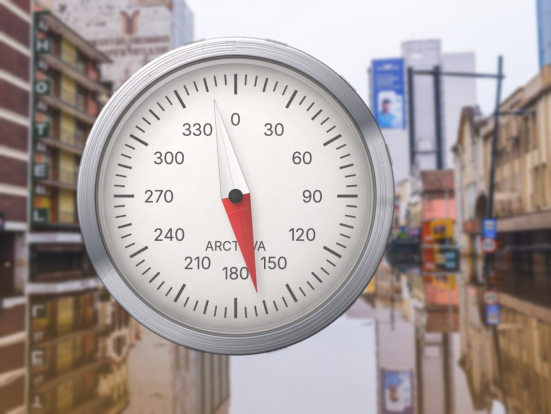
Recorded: 167.5 (°)
